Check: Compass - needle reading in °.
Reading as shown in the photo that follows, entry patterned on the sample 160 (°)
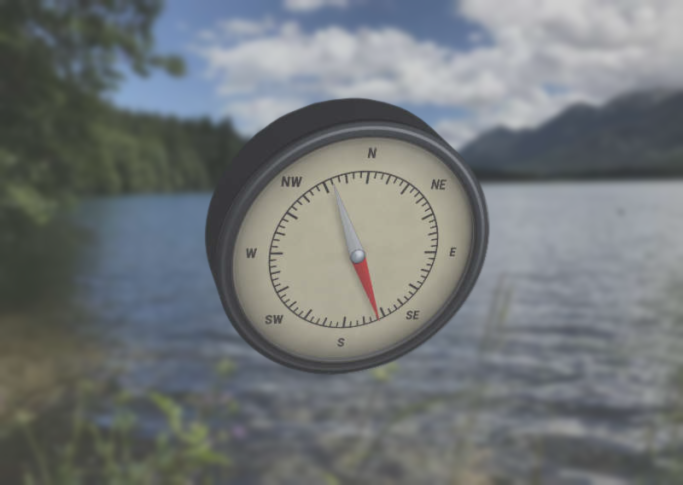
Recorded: 155 (°)
